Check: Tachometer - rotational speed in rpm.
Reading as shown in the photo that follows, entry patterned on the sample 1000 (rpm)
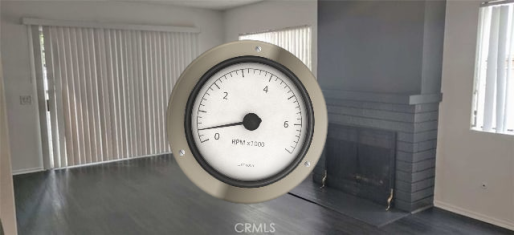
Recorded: 400 (rpm)
